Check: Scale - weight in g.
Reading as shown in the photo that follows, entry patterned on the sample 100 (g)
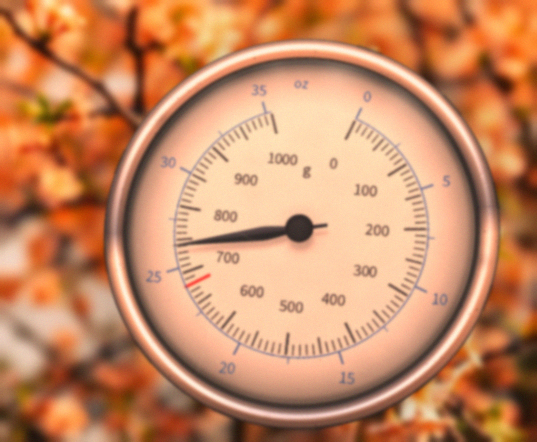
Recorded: 740 (g)
